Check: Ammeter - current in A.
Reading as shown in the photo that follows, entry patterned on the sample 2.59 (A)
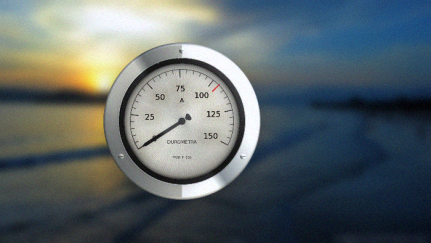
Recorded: 0 (A)
